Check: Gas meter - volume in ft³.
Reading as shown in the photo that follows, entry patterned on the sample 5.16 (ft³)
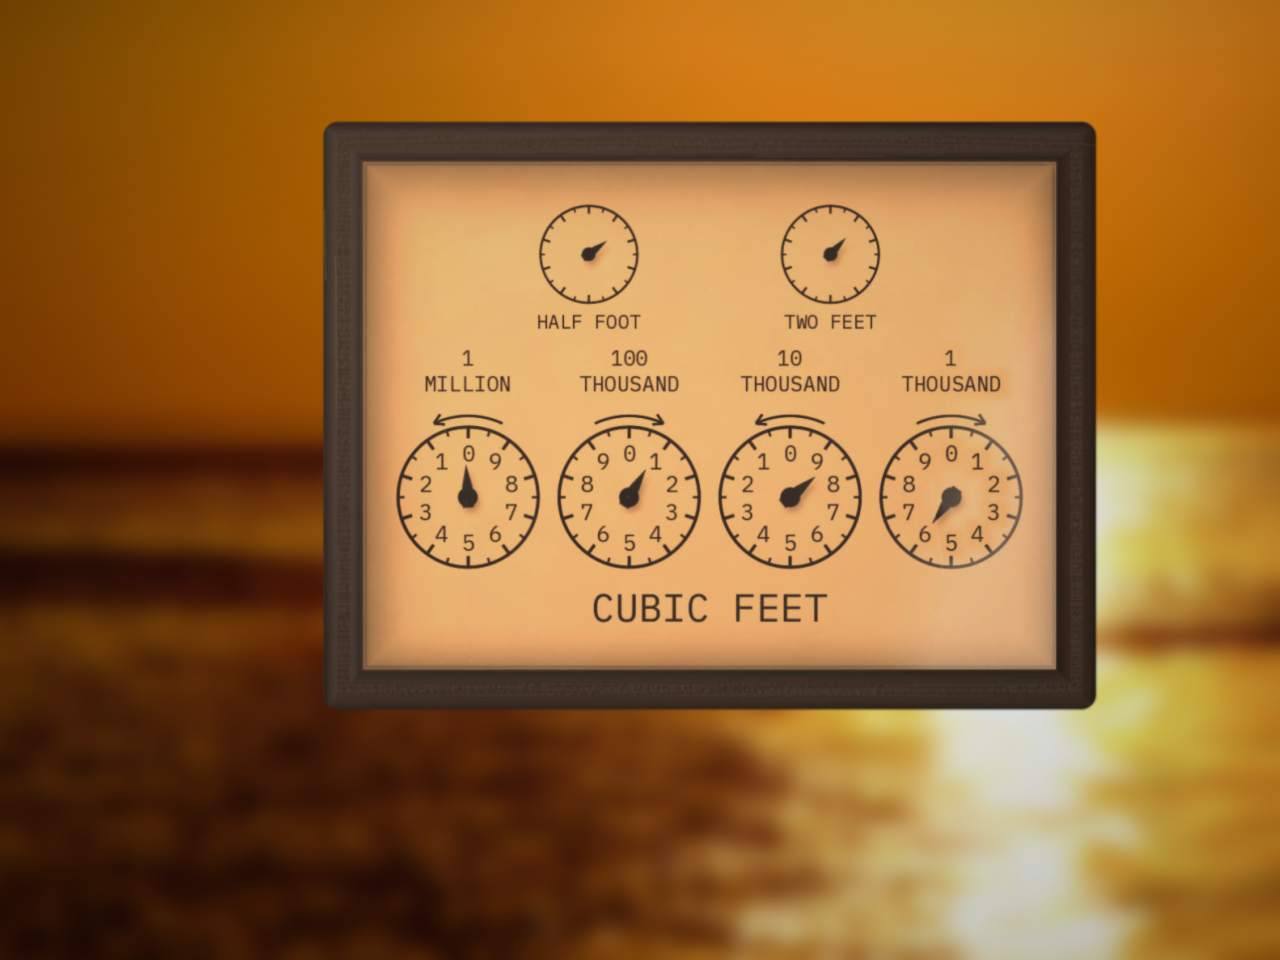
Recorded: 8600 (ft³)
